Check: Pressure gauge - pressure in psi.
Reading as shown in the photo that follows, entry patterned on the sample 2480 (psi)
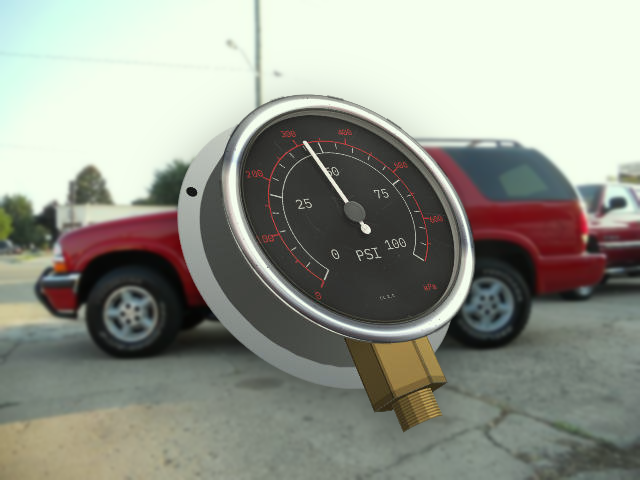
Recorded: 45 (psi)
